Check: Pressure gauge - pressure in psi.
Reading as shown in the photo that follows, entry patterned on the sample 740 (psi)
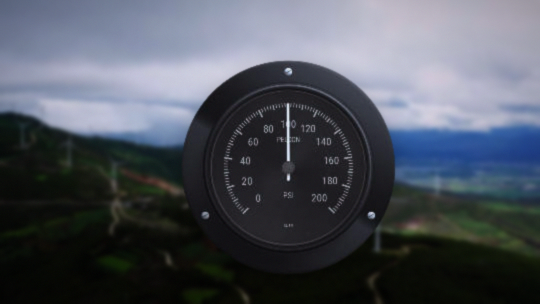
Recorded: 100 (psi)
